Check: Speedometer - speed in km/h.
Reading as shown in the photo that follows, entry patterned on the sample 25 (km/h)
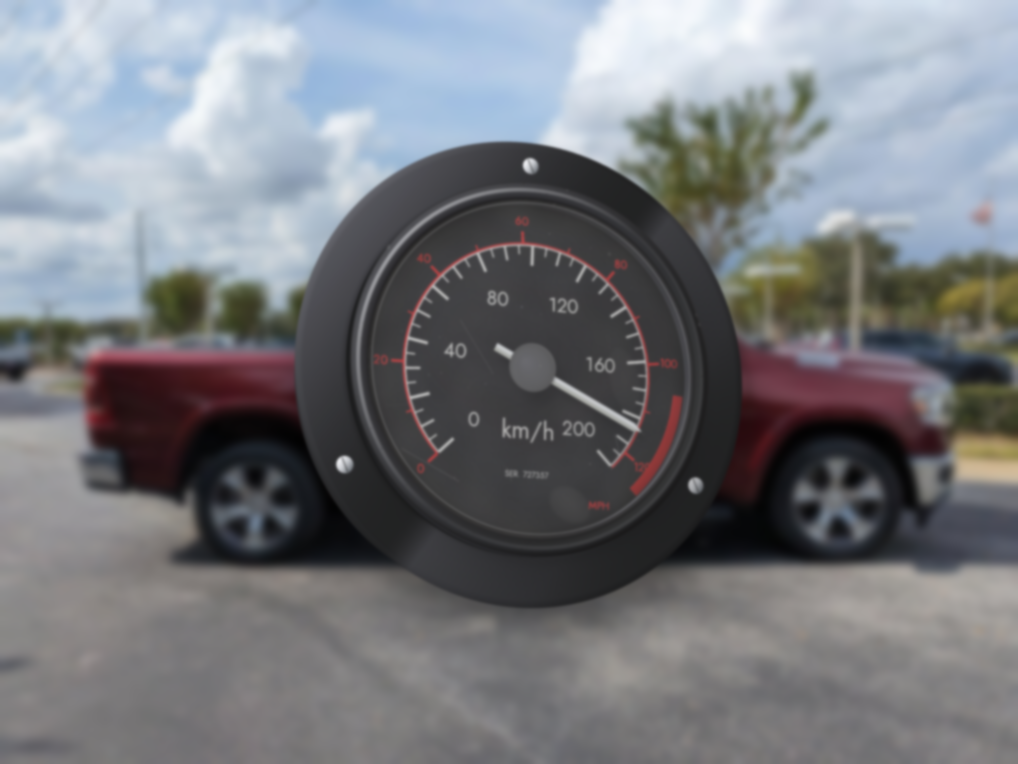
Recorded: 185 (km/h)
